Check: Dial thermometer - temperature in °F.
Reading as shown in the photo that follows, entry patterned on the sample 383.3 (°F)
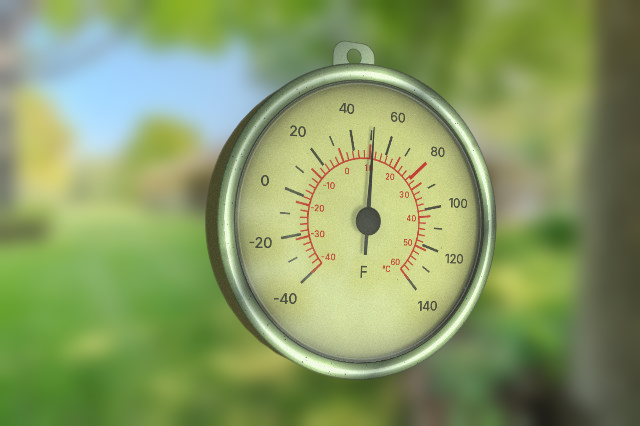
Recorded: 50 (°F)
